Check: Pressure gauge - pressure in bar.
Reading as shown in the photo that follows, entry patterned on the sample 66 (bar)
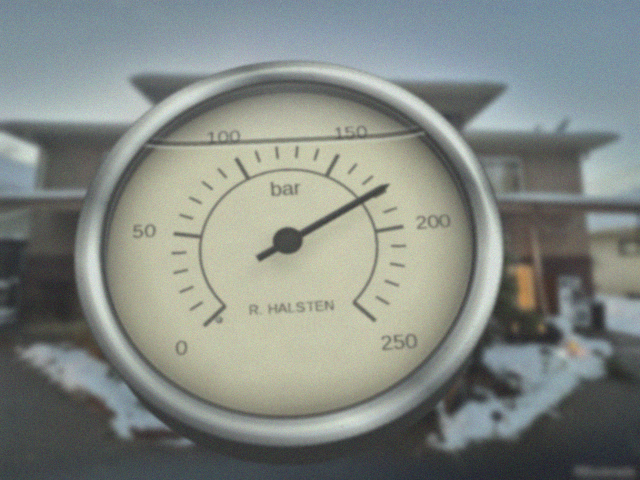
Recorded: 180 (bar)
